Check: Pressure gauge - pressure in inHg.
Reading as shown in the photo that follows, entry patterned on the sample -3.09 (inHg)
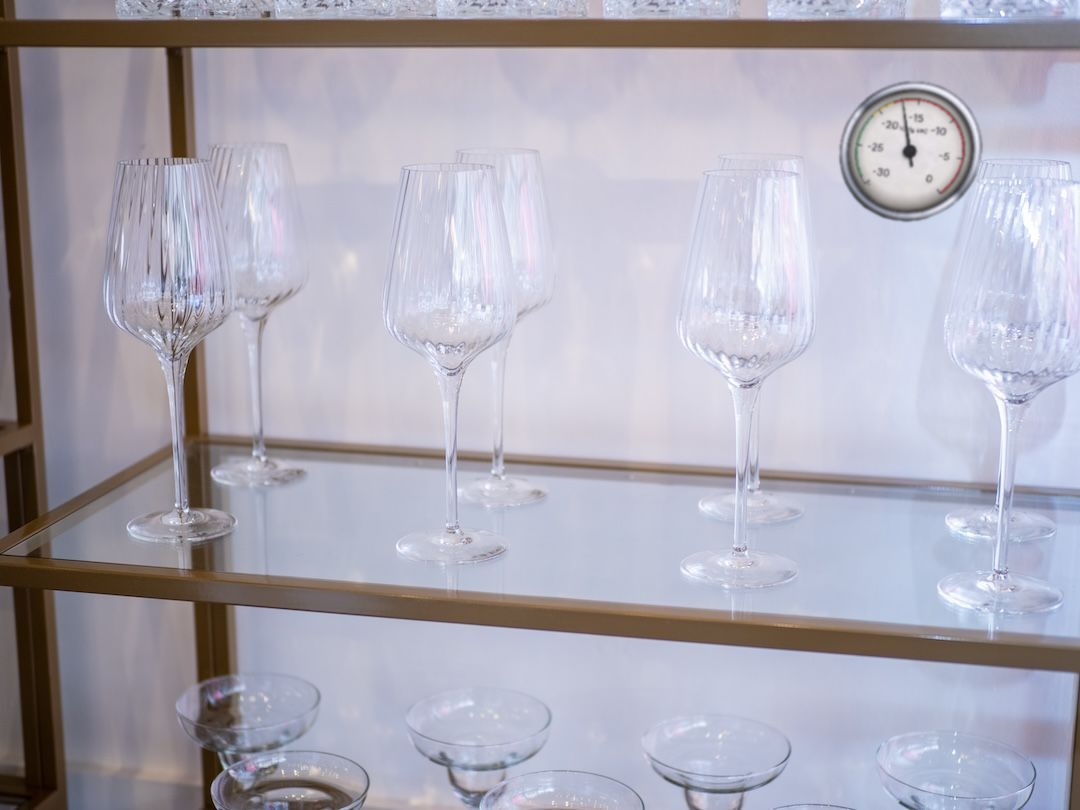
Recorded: -17 (inHg)
